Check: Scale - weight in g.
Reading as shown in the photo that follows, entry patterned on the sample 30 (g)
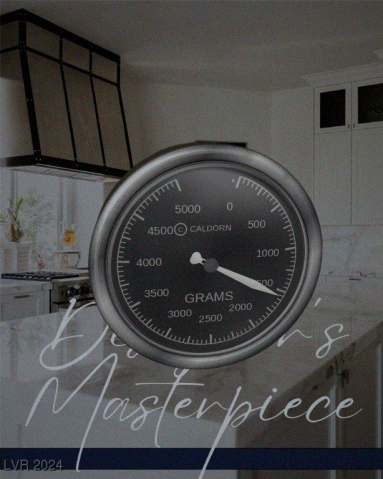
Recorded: 1550 (g)
